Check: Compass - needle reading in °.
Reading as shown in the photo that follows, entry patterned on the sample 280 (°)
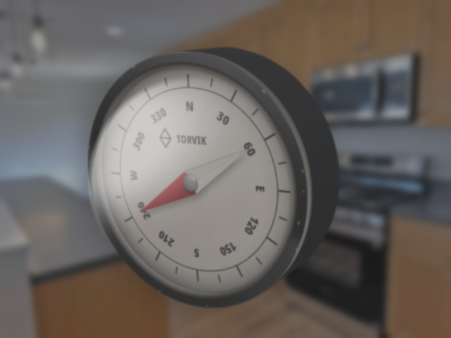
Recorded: 240 (°)
